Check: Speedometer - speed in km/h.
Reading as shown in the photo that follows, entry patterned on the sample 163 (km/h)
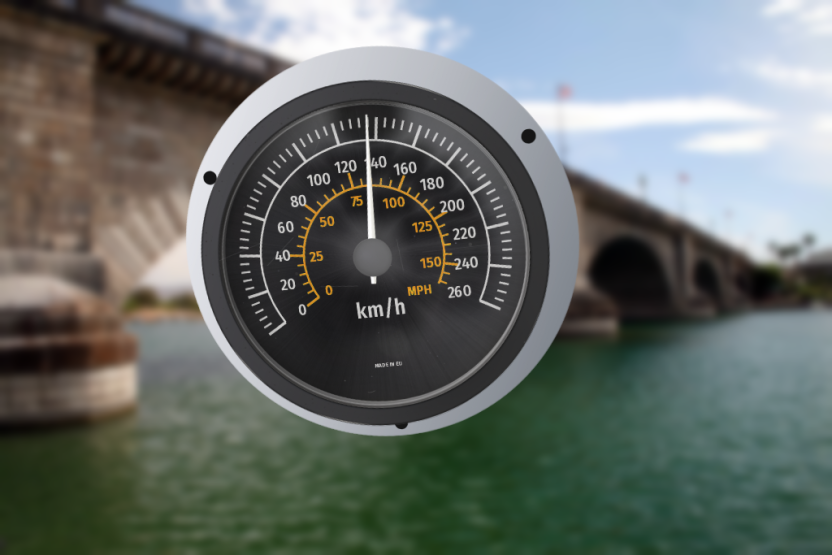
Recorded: 136 (km/h)
